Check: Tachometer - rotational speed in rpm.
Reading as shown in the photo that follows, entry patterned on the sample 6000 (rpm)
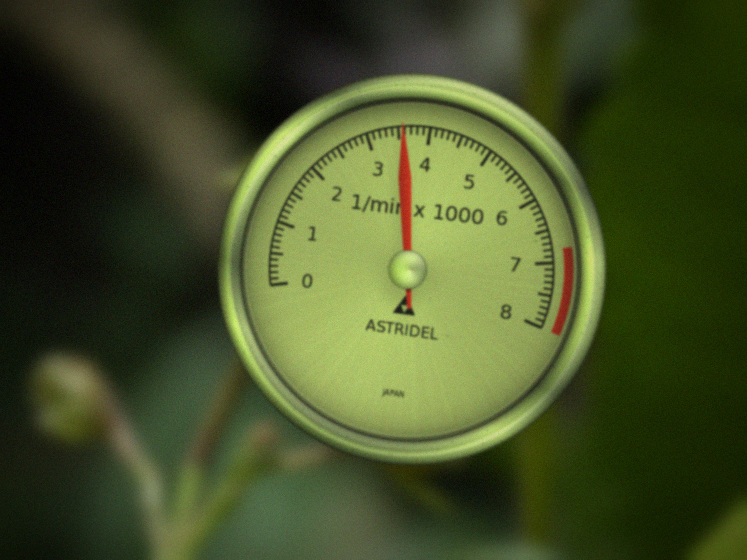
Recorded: 3600 (rpm)
